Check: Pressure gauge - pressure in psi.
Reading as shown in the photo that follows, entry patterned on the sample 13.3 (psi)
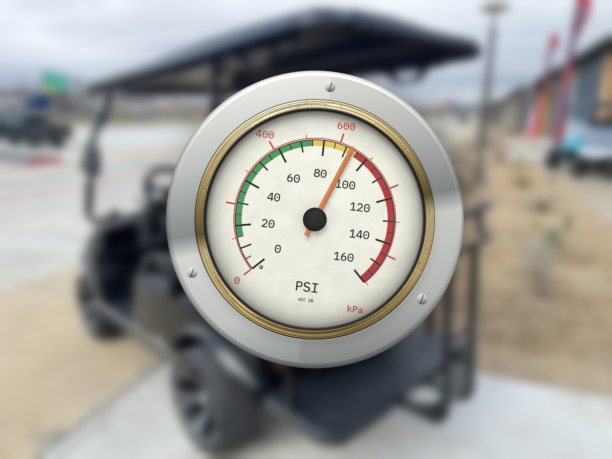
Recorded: 92.5 (psi)
